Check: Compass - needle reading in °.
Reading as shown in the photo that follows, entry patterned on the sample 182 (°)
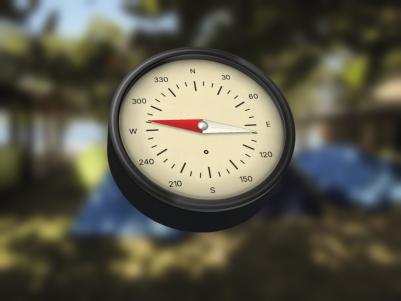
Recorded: 280 (°)
